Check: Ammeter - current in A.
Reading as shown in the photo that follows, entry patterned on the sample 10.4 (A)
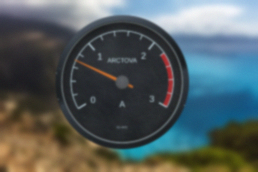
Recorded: 0.7 (A)
